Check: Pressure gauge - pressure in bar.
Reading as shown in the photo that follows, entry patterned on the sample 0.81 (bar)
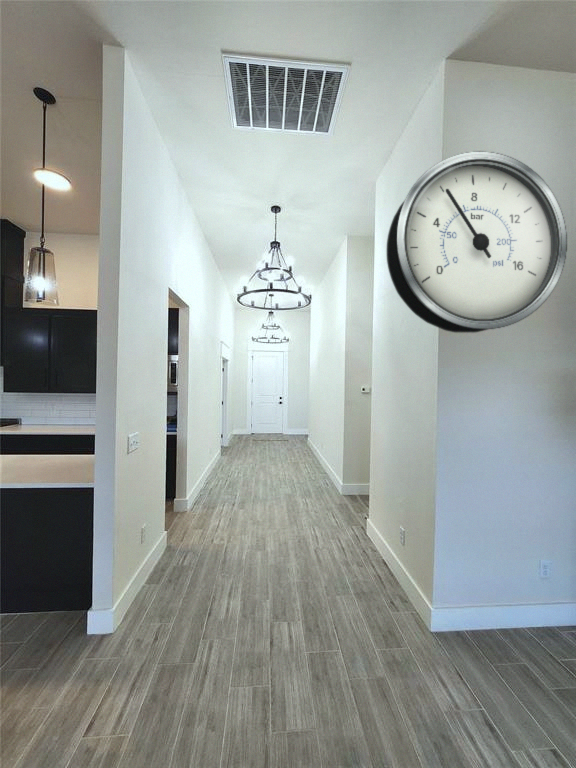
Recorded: 6 (bar)
